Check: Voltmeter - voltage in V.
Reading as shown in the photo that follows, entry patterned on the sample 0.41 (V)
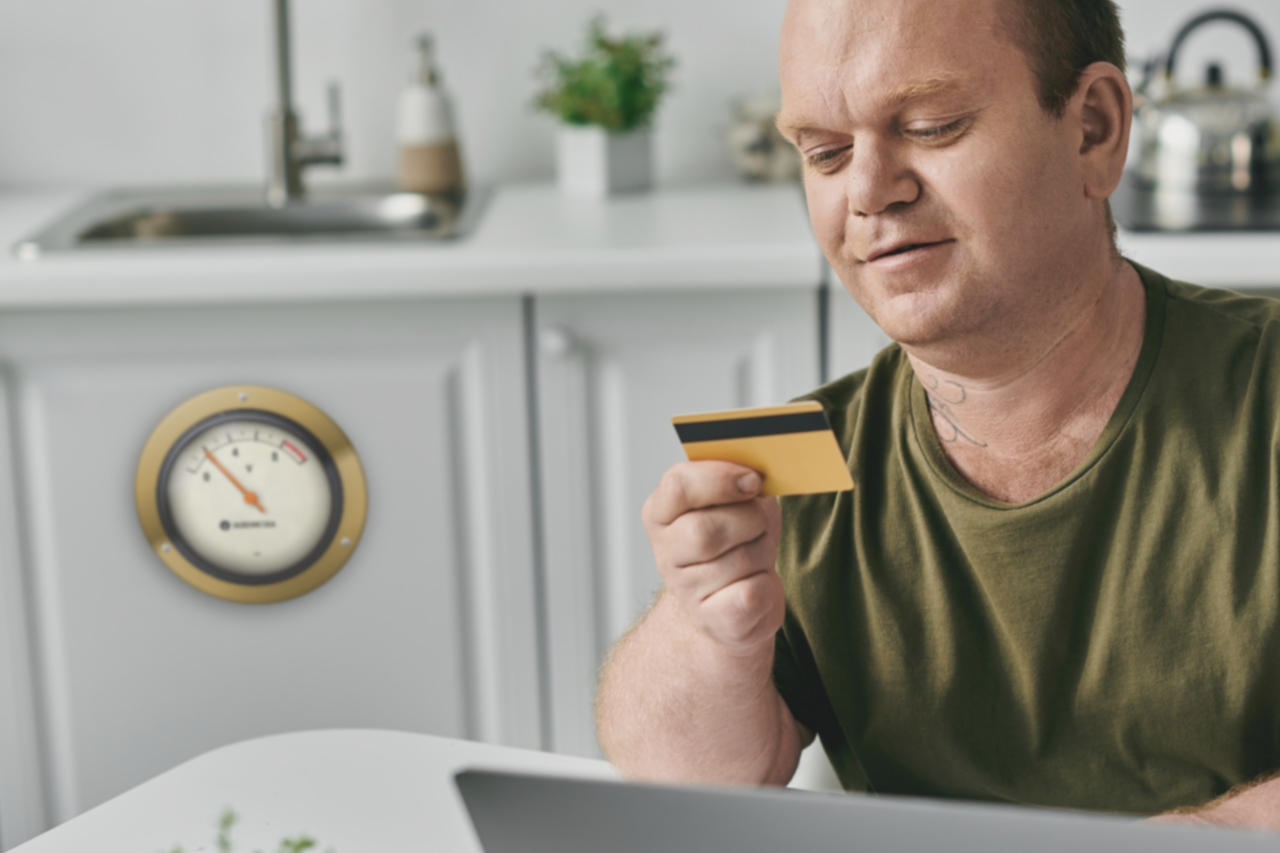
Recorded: 2 (V)
